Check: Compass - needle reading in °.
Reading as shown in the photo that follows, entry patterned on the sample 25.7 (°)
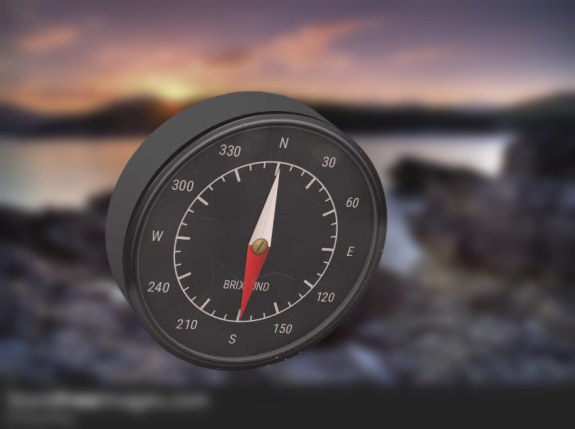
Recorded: 180 (°)
